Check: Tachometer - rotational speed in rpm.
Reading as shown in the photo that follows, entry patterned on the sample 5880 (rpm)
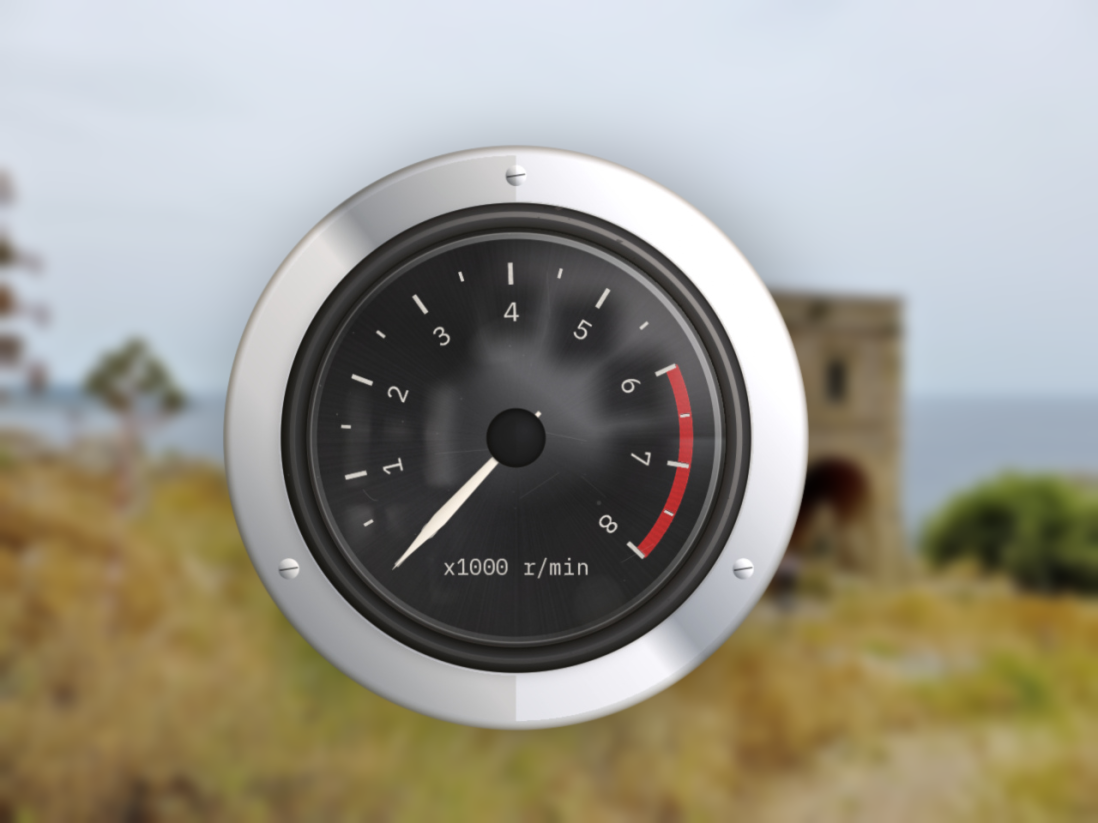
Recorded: 0 (rpm)
